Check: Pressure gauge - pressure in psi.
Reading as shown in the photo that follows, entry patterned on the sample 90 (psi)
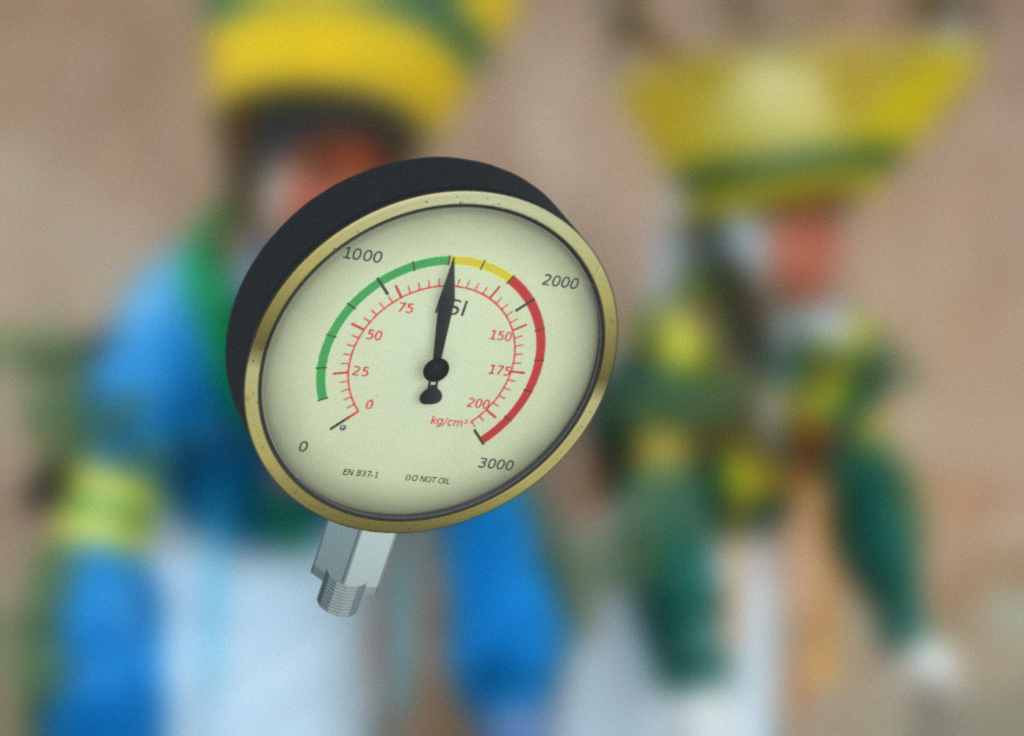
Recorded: 1400 (psi)
